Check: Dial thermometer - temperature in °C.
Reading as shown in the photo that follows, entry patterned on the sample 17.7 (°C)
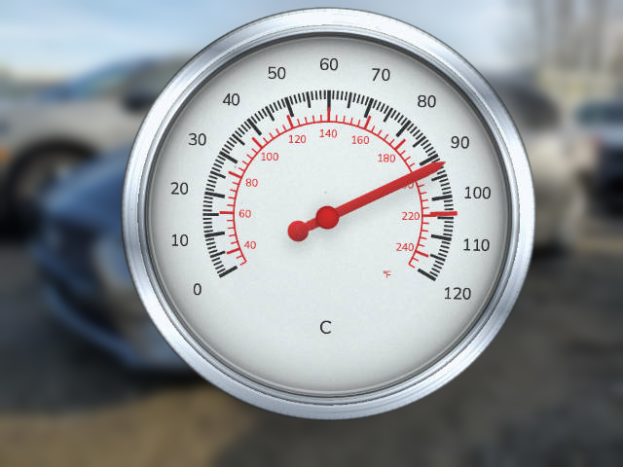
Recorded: 92 (°C)
